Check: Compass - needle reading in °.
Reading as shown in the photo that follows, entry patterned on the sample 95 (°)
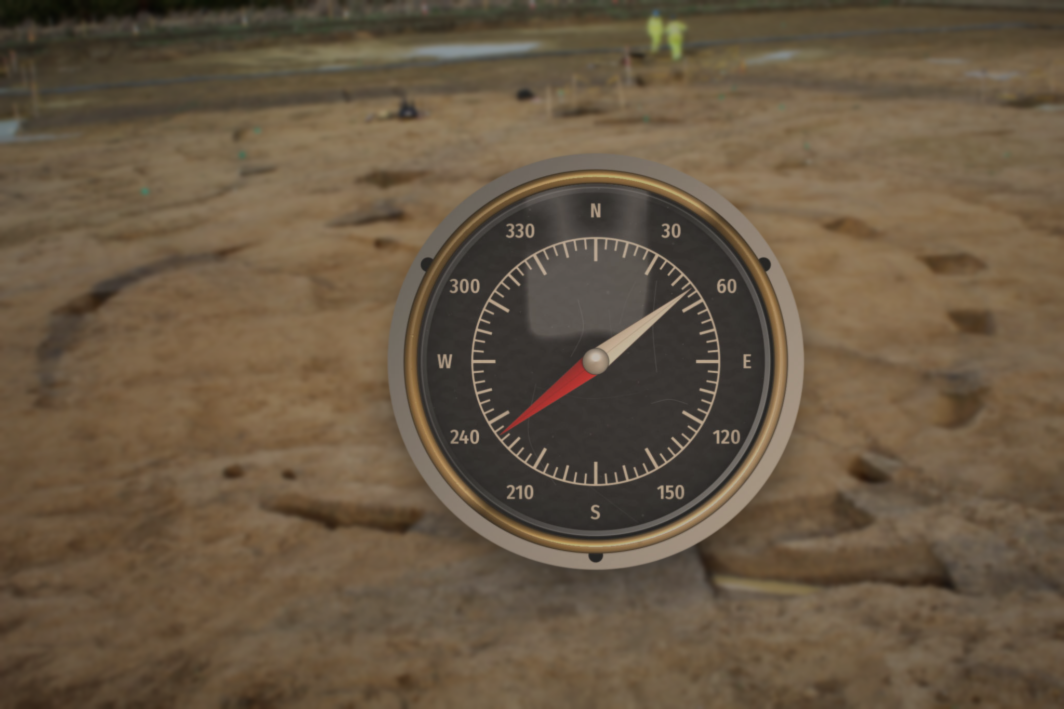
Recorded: 232.5 (°)
